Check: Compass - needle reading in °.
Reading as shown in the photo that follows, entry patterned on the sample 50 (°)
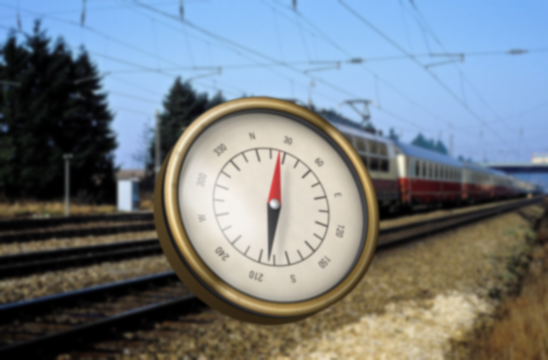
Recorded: 22.5 (°)
